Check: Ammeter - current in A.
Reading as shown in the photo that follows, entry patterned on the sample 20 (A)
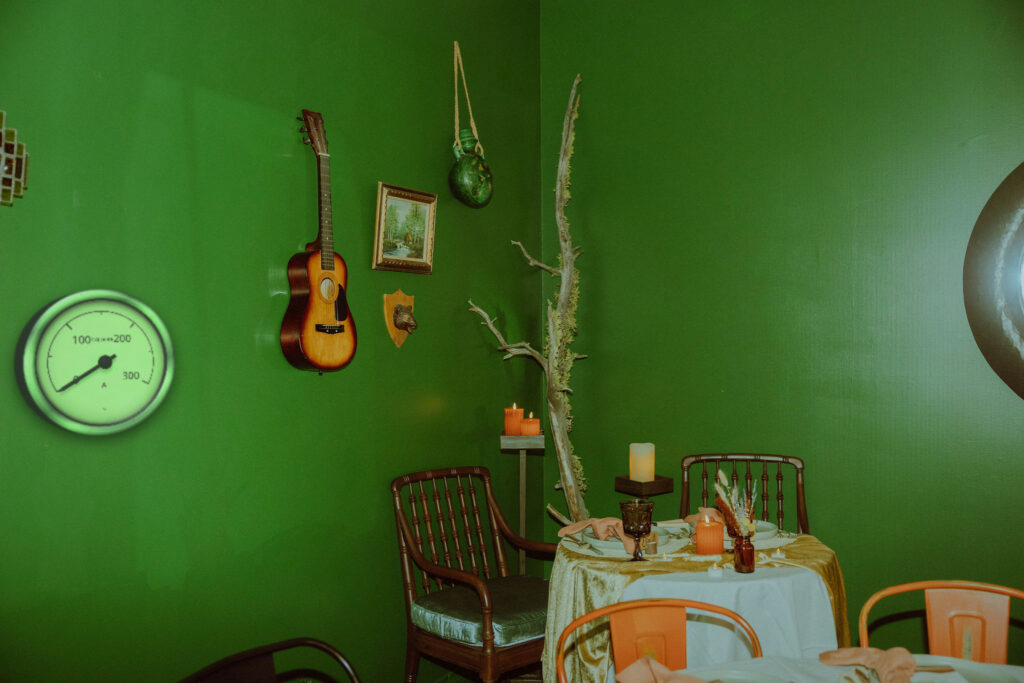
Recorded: 0 (A)
